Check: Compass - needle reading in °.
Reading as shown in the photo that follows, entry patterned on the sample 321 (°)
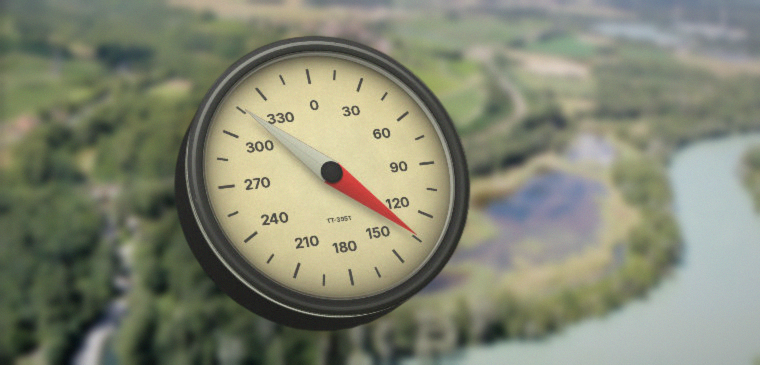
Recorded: 135 (°)
